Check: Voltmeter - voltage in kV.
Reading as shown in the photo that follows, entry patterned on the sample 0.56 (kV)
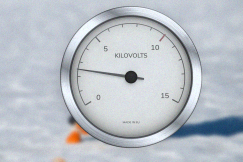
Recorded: 2.5 (kV)
